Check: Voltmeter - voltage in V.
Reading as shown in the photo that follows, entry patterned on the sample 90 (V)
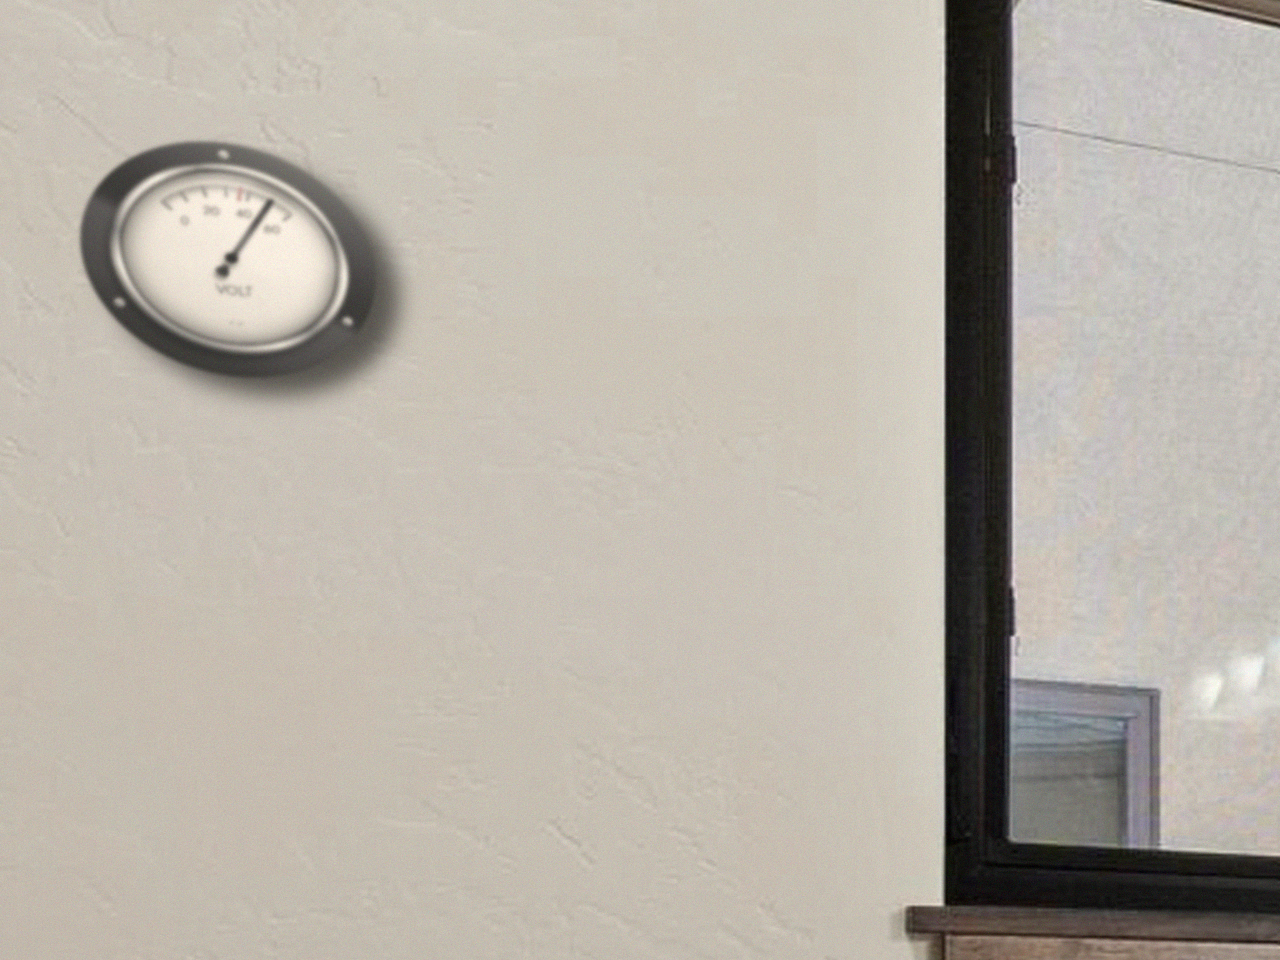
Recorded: 50 (V)
